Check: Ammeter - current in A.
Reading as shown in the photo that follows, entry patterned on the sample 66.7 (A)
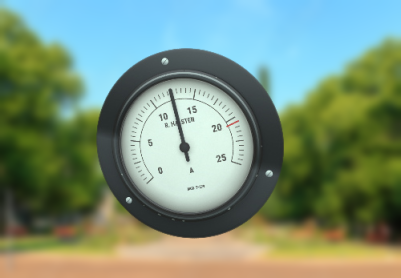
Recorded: 12.5 (A)
